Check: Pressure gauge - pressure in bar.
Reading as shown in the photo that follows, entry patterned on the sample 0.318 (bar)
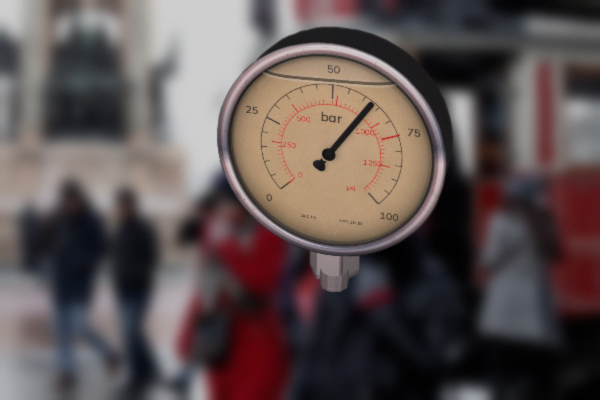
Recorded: 62.5 (bar)
